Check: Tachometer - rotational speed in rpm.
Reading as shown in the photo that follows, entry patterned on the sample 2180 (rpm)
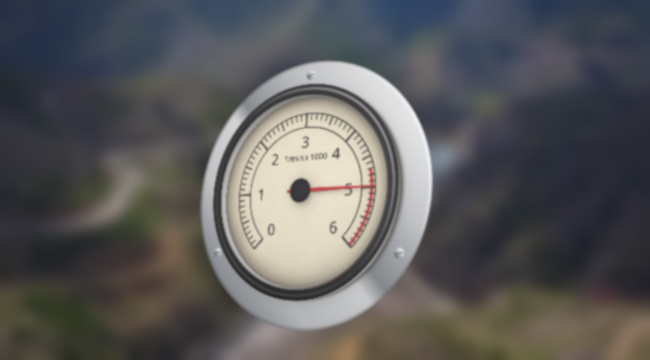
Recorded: 5000 (rpm)
